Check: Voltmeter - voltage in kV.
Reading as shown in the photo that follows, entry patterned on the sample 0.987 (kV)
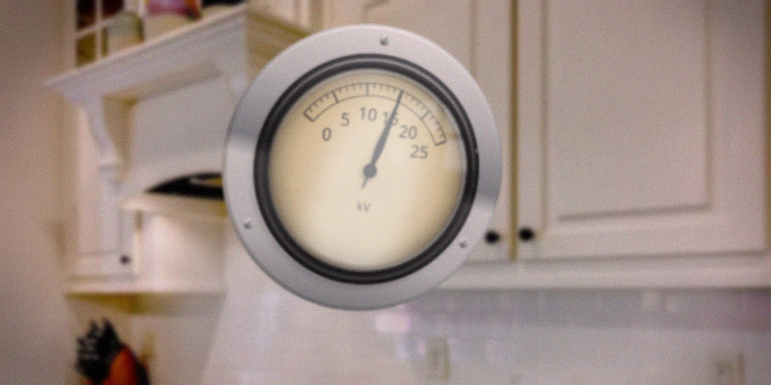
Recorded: 15 (kV)
